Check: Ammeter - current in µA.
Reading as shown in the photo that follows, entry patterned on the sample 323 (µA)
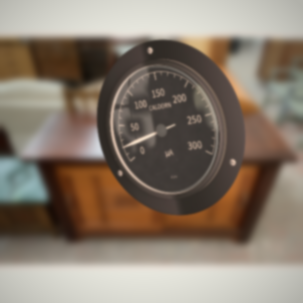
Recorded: 20 (µA)
